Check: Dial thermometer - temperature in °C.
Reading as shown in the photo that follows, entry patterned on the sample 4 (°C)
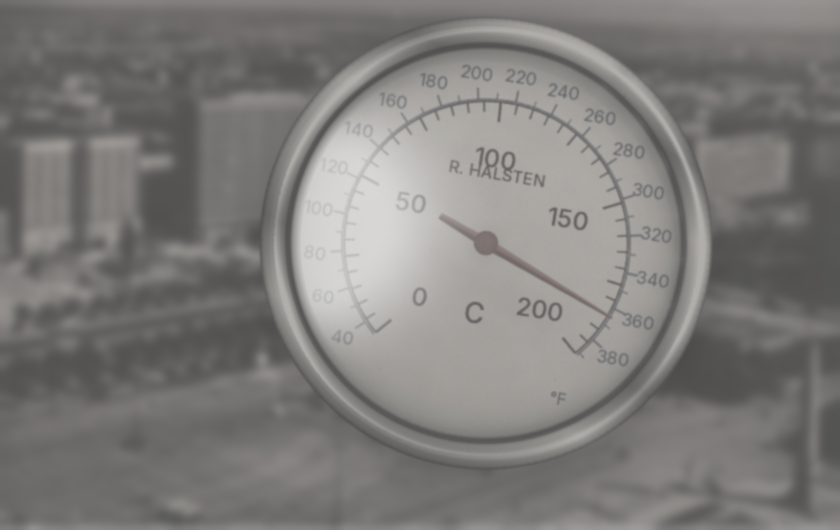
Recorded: 185 (°C)
